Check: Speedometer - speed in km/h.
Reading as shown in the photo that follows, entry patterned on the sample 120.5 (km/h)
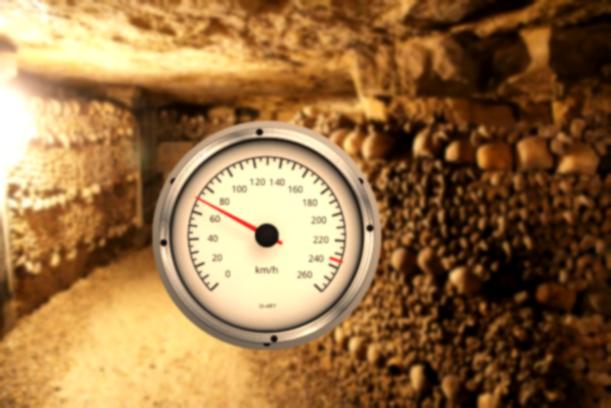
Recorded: 70 (km/h)
